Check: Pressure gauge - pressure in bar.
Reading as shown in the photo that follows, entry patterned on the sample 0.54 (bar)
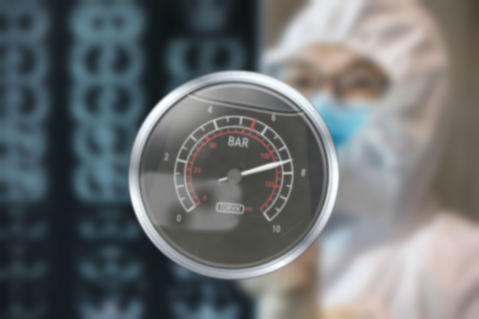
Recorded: 7.5 (bar)
